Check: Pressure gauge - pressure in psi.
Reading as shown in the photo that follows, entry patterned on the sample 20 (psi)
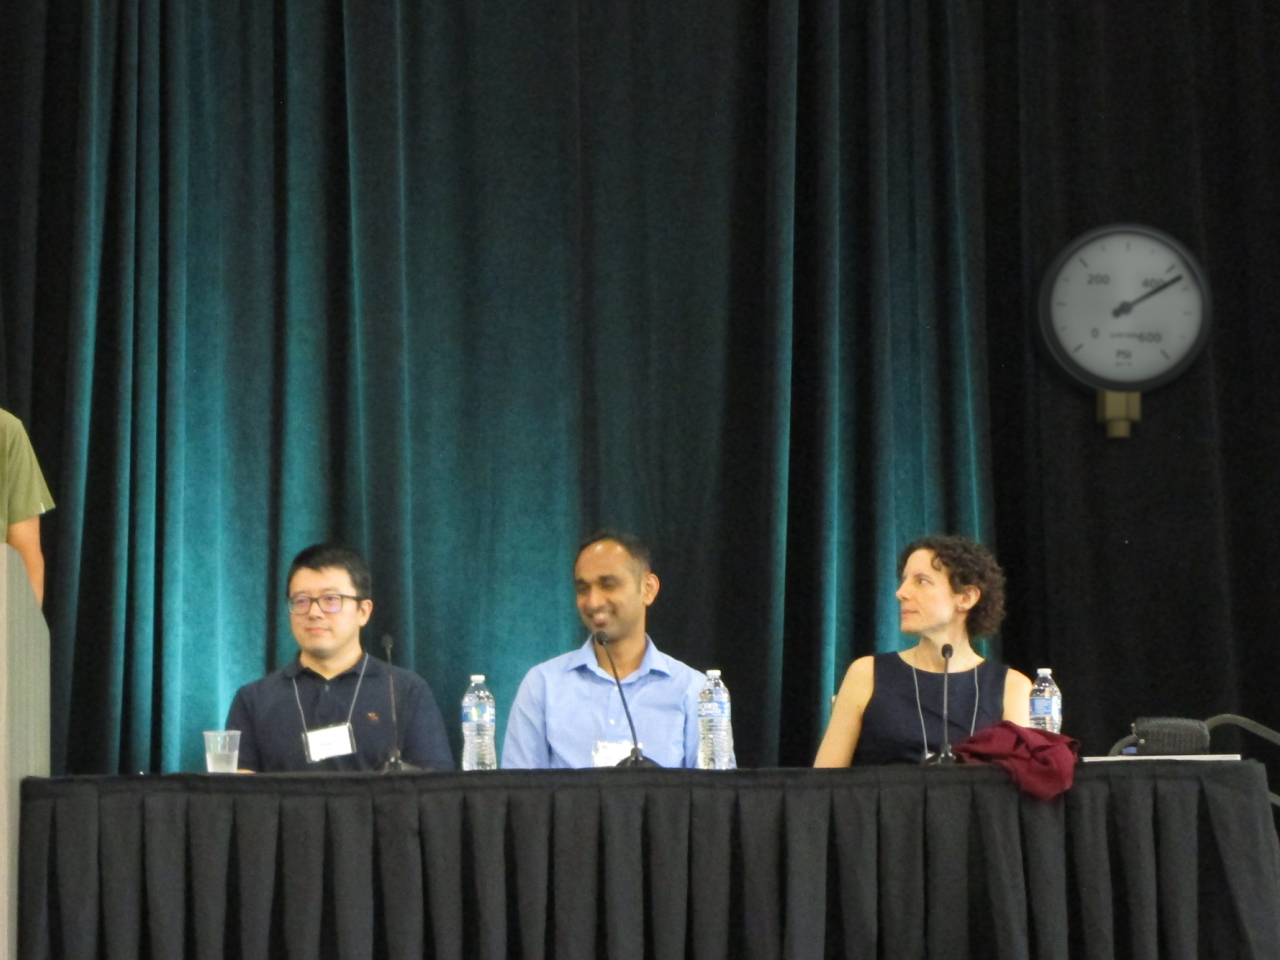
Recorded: 425 (psi)
